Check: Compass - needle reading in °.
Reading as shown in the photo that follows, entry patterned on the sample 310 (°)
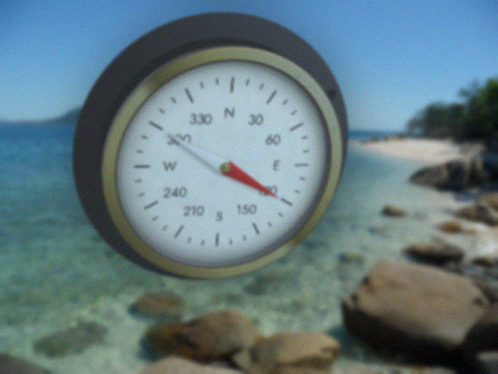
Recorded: 120 (°)
